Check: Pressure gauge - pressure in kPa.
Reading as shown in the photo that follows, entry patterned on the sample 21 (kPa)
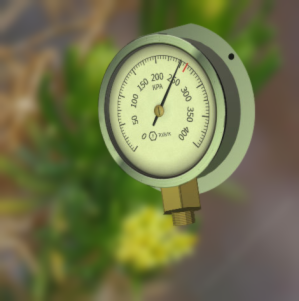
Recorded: 250 (kPa)
